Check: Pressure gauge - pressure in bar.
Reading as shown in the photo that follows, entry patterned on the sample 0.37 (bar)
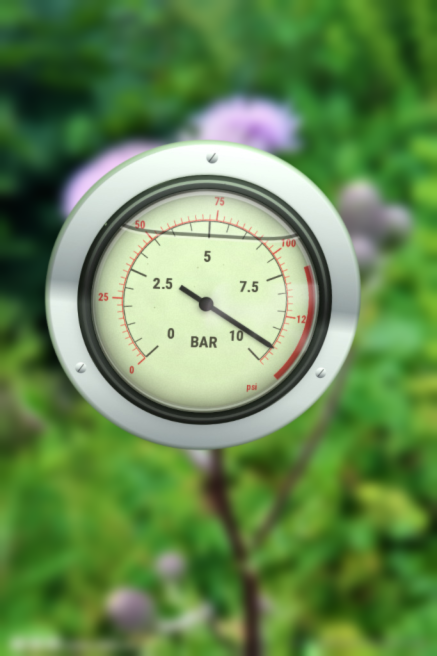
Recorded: 9.5 (bar)
